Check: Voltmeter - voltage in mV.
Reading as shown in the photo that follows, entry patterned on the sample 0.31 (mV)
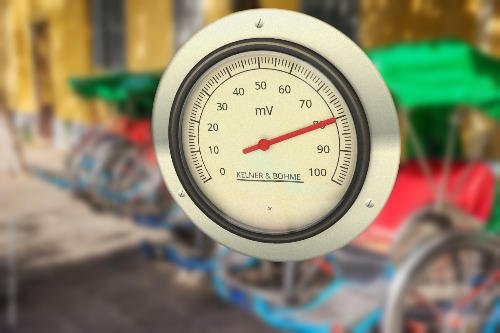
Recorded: 80 (mV)
